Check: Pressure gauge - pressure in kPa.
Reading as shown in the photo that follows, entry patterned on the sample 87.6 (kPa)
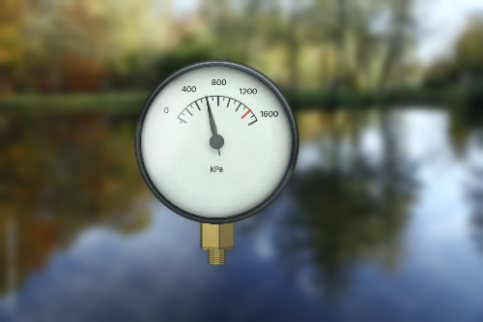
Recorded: 600 (kPa)
